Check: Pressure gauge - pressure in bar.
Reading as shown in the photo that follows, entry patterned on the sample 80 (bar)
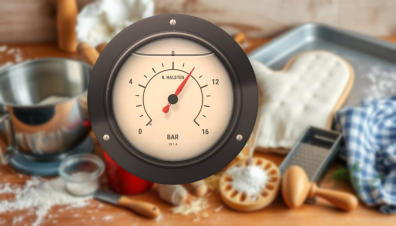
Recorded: 10 (bar)
